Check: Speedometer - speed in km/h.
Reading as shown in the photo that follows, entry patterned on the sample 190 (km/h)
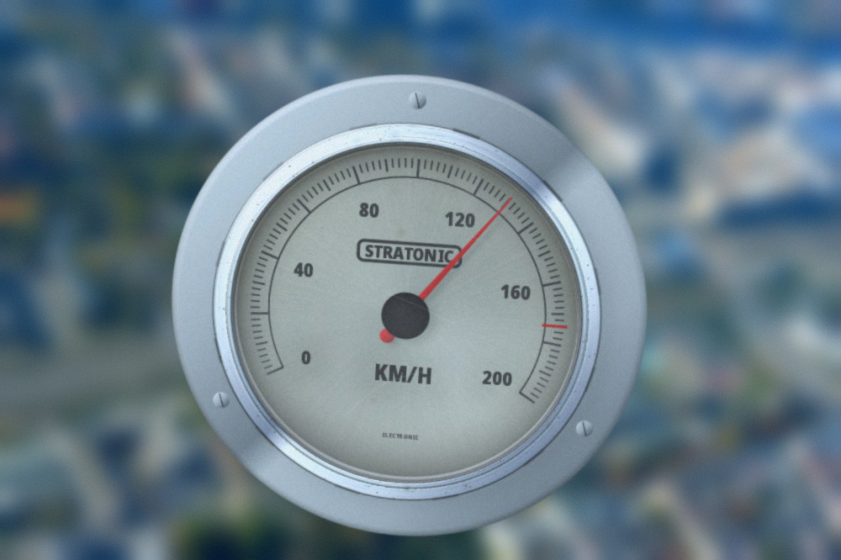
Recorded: 130 (km/h)
